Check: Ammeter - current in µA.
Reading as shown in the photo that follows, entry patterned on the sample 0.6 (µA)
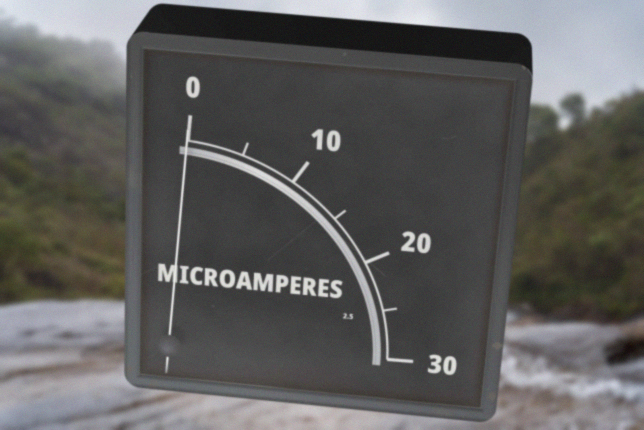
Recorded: 0 (µA)
